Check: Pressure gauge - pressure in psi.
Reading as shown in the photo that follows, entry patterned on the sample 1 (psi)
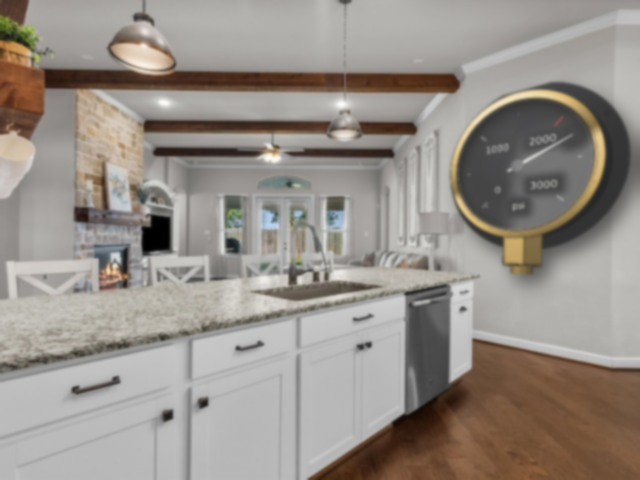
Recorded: 2250 (psi)
